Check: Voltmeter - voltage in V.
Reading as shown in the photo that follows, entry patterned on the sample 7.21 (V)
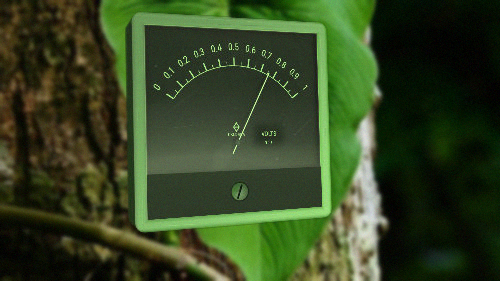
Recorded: 0.75 (V)
